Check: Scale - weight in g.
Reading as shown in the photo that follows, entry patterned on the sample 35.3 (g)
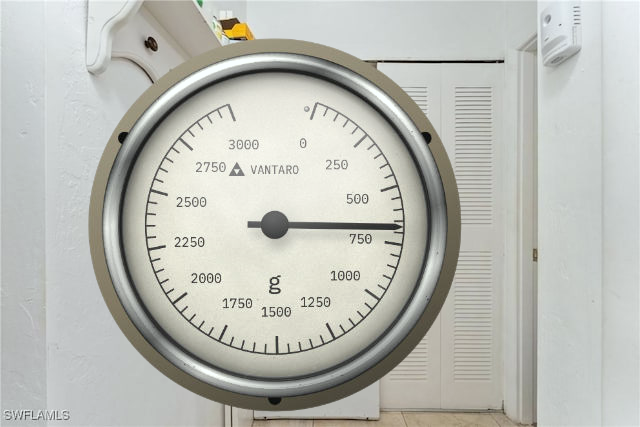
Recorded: 675 (g)
